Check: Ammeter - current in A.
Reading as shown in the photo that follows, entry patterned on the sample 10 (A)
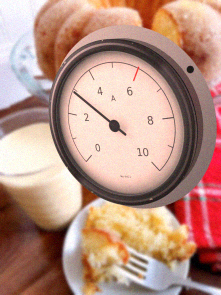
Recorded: 3 (A)
